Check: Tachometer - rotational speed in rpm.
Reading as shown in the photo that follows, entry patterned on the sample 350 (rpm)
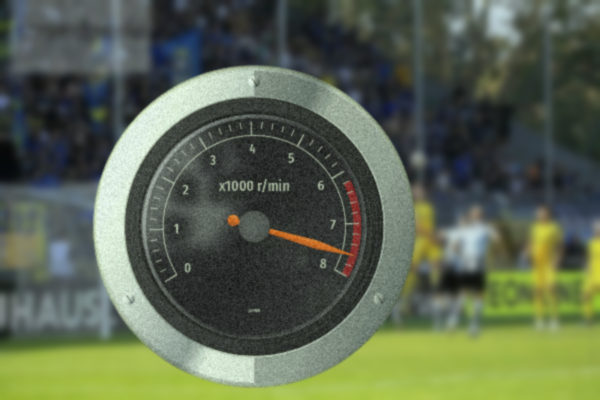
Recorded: 7600 (rpm)
